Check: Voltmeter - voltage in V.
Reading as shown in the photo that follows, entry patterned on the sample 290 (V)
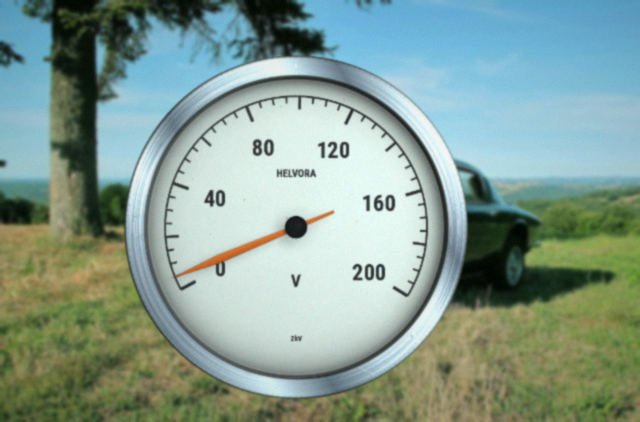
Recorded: 5 (V)
